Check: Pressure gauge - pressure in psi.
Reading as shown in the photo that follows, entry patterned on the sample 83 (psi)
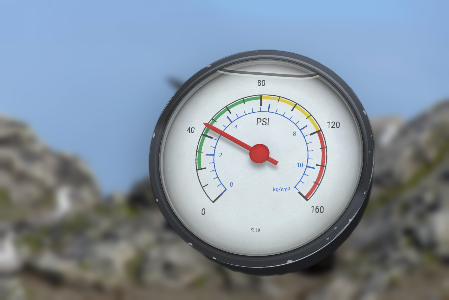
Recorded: 45 (psi)
